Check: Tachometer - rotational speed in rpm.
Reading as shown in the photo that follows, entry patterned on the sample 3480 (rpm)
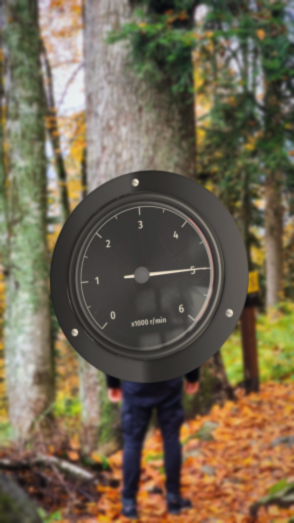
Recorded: 5000 (rpm)
